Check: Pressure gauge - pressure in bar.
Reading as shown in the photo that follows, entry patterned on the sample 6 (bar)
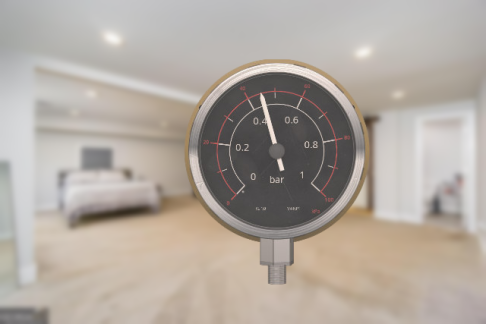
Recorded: 0.45 (bar)
